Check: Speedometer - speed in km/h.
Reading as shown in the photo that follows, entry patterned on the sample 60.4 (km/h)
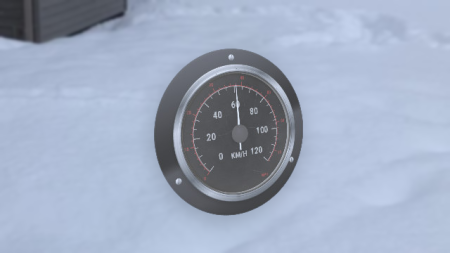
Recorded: 60 (km/h)
